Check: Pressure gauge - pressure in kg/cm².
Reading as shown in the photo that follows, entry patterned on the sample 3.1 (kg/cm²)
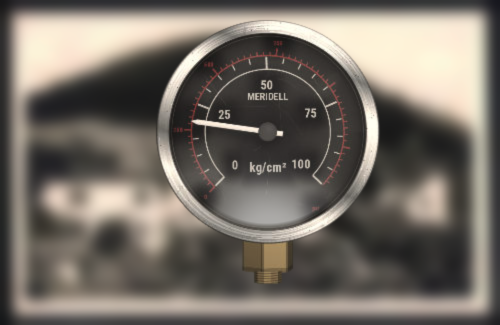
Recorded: 20 (kg/cm²)
